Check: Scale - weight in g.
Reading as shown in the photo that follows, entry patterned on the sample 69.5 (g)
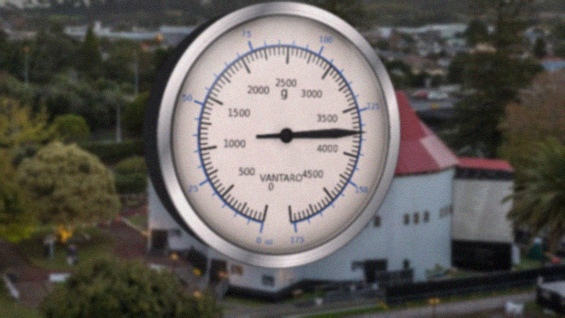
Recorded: 3750 (g)
